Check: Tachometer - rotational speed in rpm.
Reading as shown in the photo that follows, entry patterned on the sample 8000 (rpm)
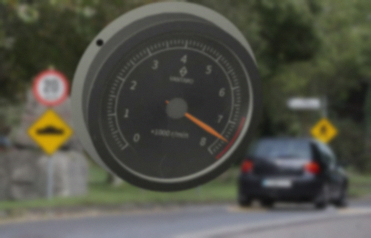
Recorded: 7500 (rpm)
